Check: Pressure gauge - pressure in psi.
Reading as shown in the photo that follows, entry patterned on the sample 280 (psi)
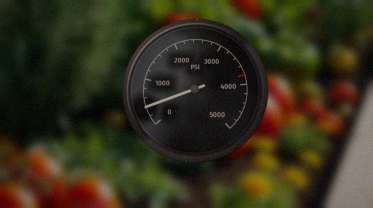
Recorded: 400 (psi)
